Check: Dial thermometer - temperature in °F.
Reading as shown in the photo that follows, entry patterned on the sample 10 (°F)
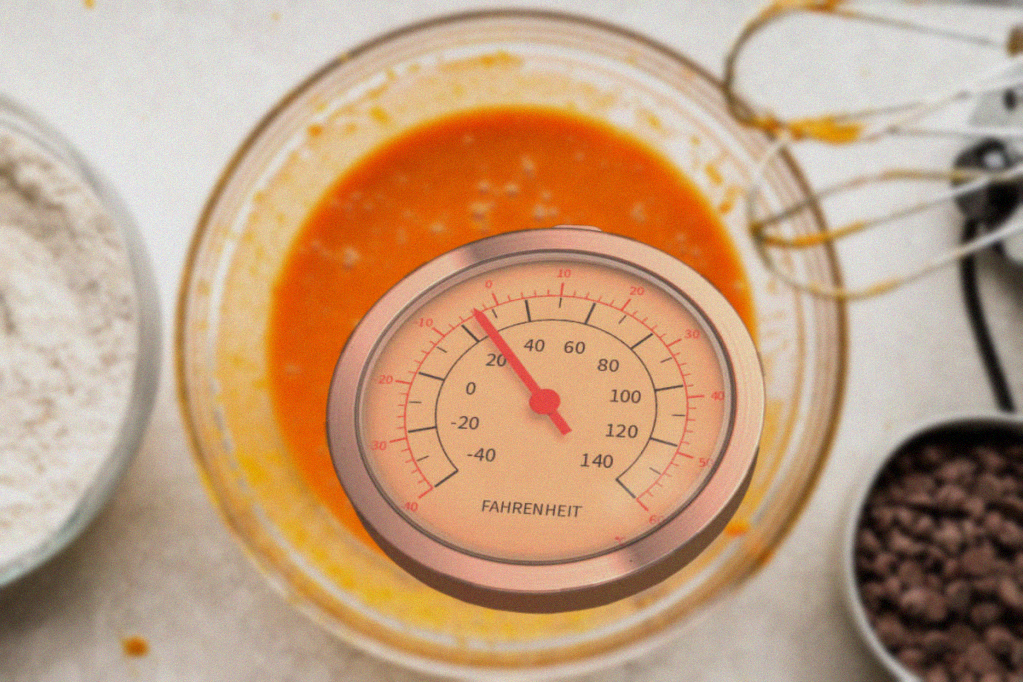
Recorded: 25 (°F)
